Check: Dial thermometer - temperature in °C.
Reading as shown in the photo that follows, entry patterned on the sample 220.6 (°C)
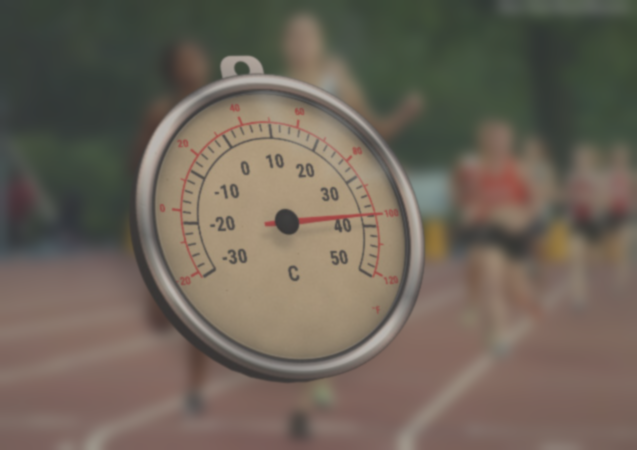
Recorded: 38 (°C)
